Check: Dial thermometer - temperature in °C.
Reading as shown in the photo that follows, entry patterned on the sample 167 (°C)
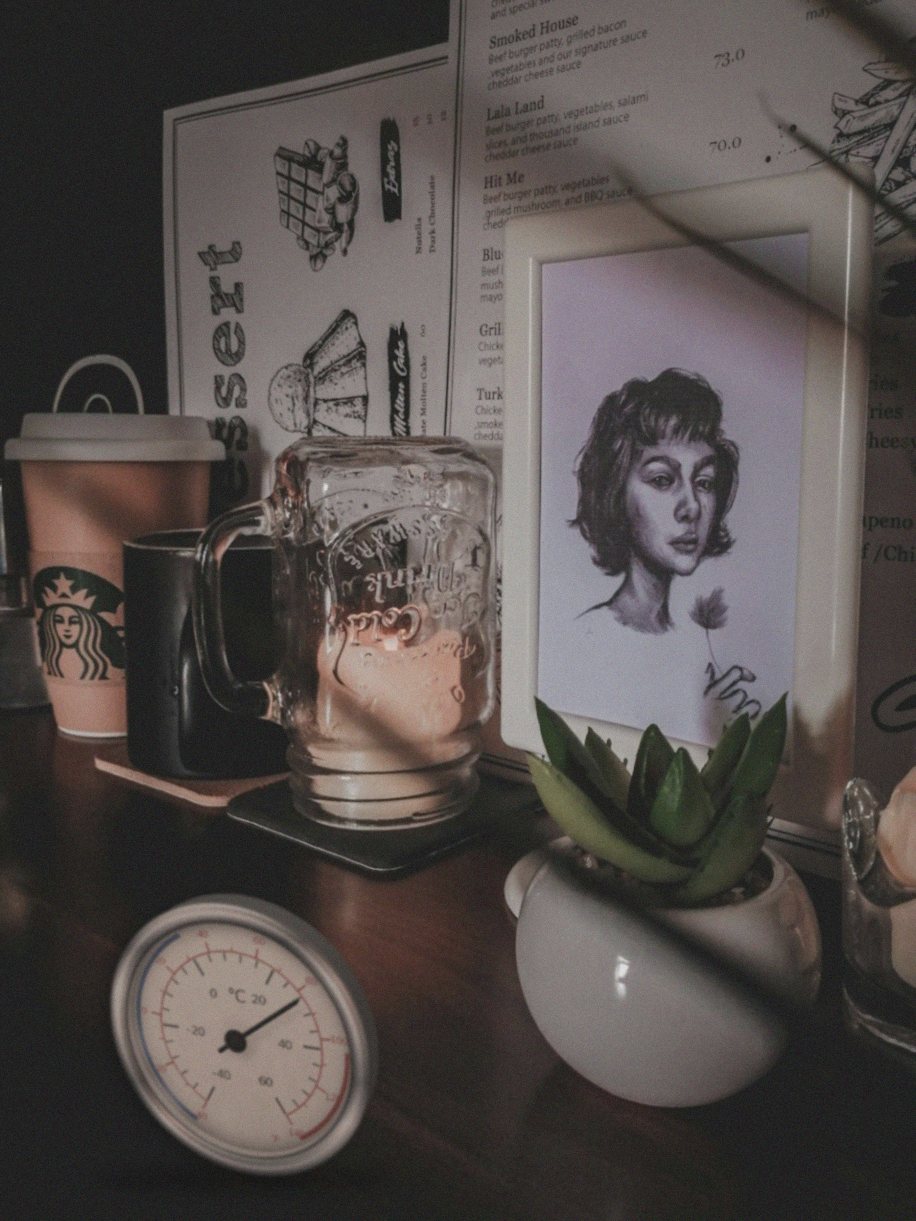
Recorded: 28 (°C)
